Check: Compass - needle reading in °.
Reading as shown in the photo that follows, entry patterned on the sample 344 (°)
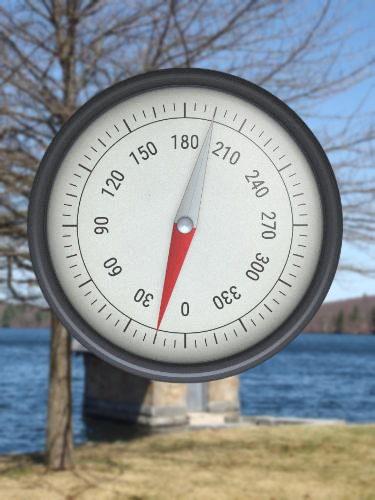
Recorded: 15 (°)
